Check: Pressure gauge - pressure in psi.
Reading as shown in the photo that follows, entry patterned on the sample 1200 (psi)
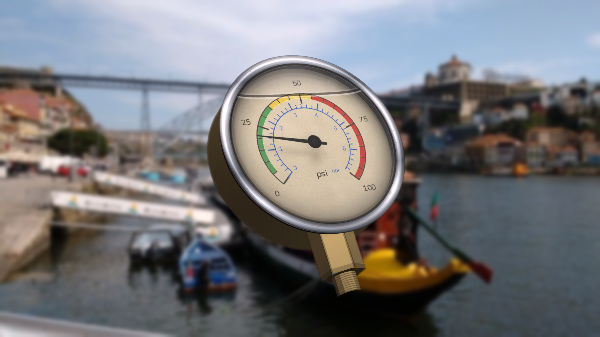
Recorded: 20 (psi)
